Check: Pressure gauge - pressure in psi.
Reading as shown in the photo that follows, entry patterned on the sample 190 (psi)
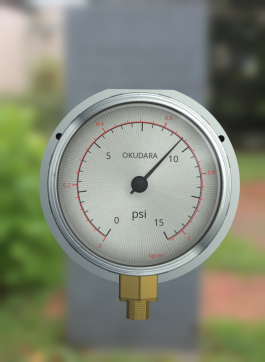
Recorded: 9.5 (psi)
